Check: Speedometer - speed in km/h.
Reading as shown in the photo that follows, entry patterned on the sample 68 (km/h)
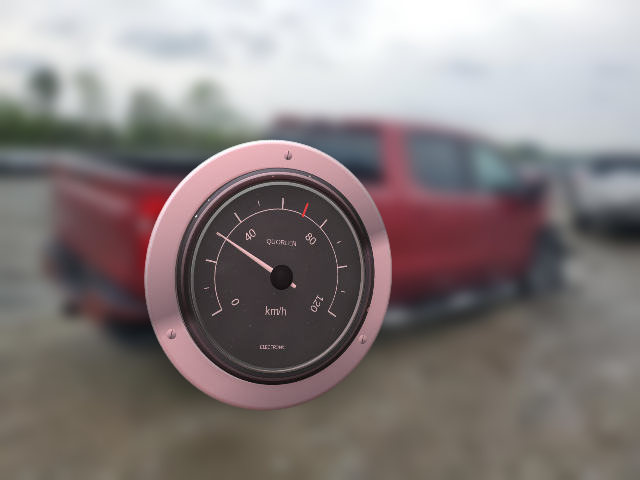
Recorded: 30 (km/h)
